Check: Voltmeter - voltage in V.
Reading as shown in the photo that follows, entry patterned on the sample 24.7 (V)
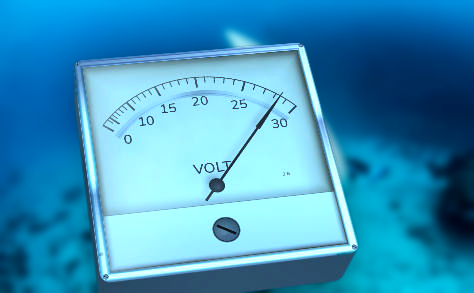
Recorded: 28.5 (V)
